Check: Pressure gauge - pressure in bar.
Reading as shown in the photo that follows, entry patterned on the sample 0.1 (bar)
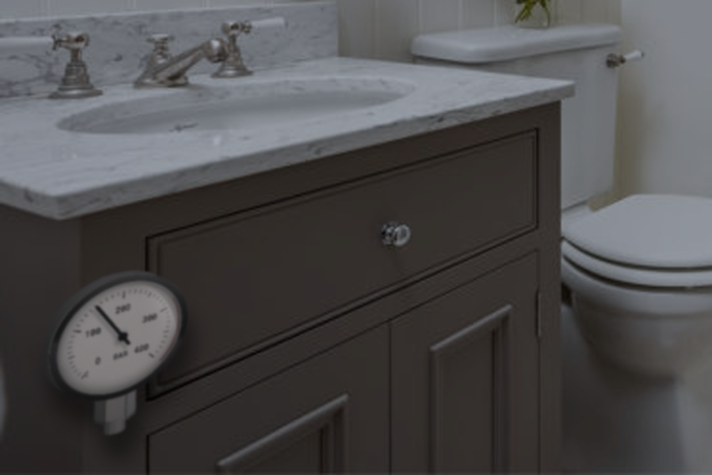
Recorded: 150 (bar)
